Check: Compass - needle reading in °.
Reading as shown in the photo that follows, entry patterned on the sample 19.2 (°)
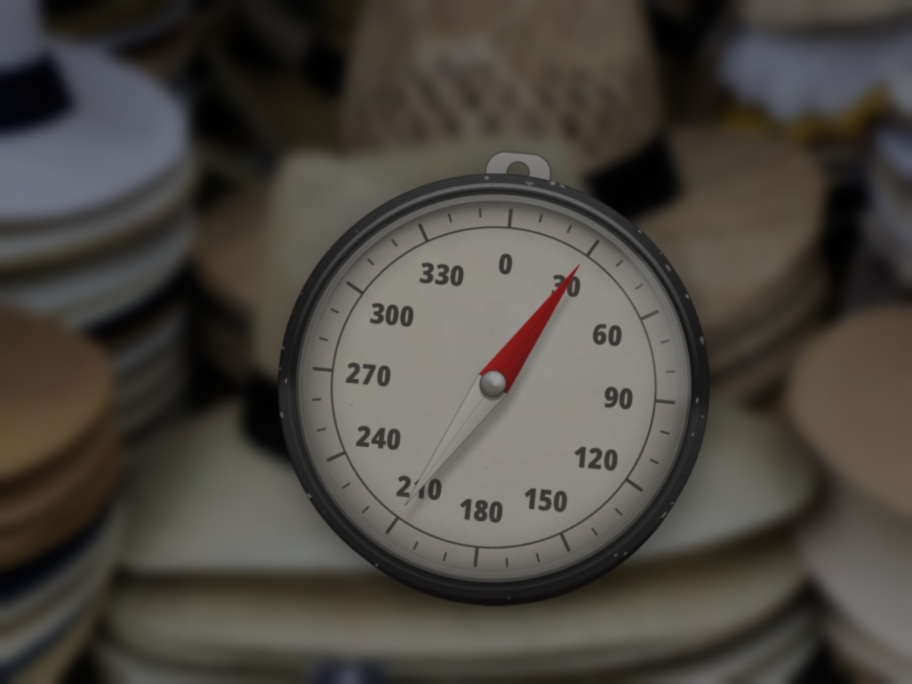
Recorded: 30 (°)
